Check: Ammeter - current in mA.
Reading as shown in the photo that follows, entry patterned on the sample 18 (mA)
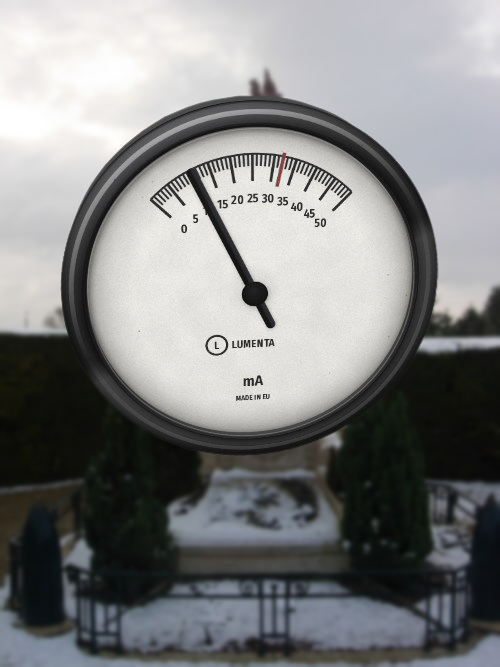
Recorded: 11 (mA)
